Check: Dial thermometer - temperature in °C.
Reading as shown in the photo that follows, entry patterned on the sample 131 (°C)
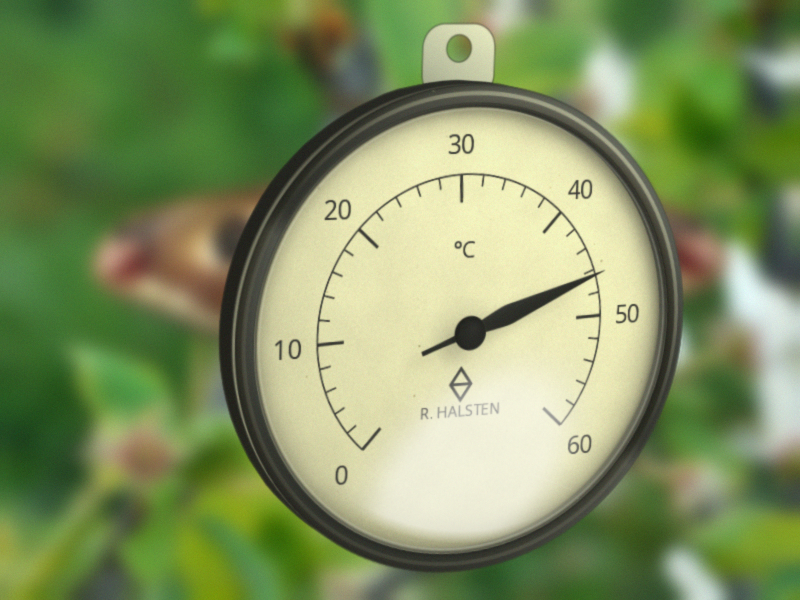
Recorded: 46 (°C)
